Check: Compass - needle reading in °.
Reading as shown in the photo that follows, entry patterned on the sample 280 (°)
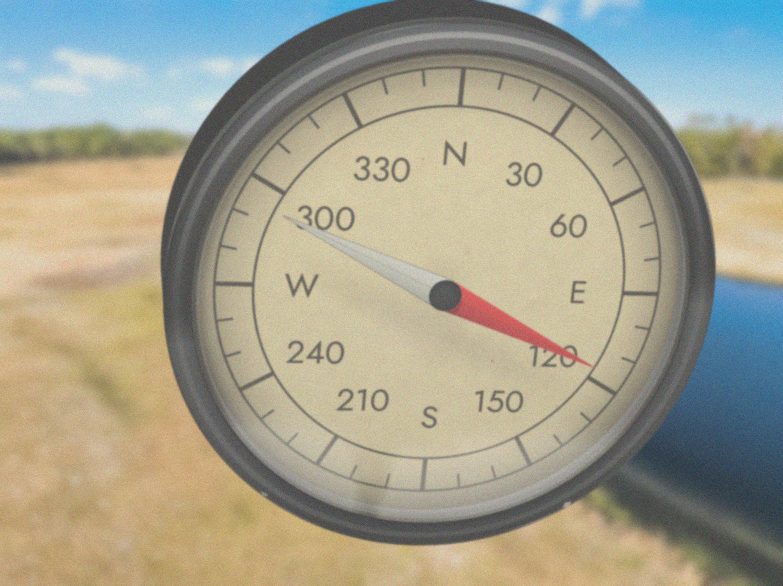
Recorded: 115 (°)
